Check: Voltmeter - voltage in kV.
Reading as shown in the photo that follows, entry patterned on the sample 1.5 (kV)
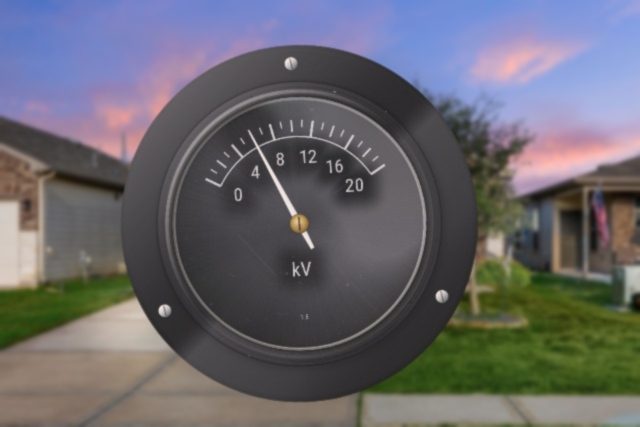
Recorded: 6 (kV)
